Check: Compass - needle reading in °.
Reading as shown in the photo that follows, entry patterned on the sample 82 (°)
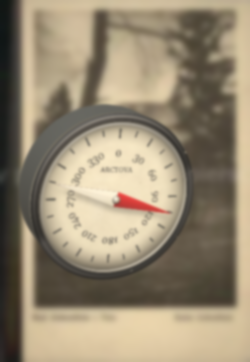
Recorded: 105 (°)
